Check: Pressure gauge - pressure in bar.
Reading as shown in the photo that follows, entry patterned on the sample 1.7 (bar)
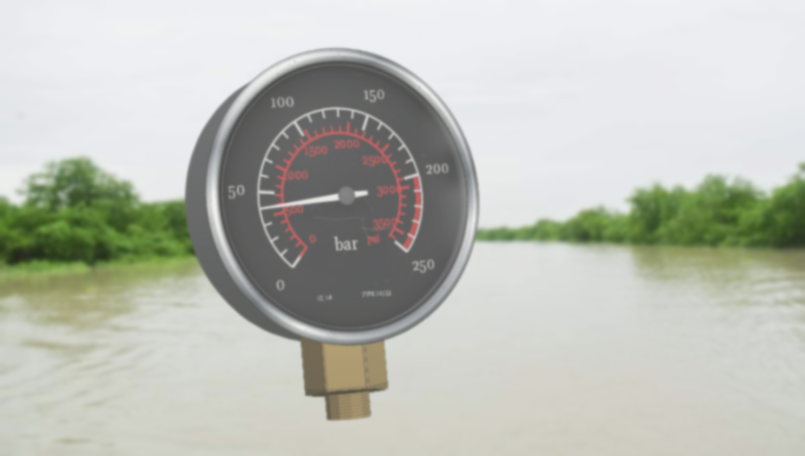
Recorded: 40 (bar)
